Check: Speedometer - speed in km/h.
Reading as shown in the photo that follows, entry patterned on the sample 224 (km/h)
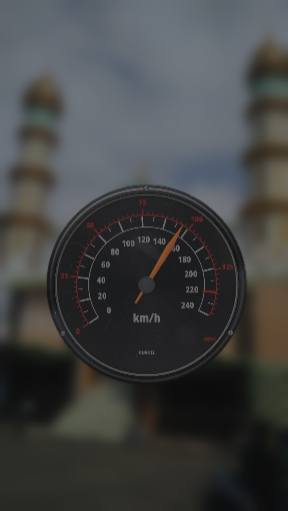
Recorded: 155 (km/h)
